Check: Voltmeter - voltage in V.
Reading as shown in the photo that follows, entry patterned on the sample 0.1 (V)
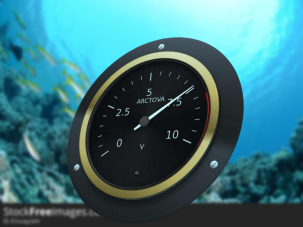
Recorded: 7.5 (V)
